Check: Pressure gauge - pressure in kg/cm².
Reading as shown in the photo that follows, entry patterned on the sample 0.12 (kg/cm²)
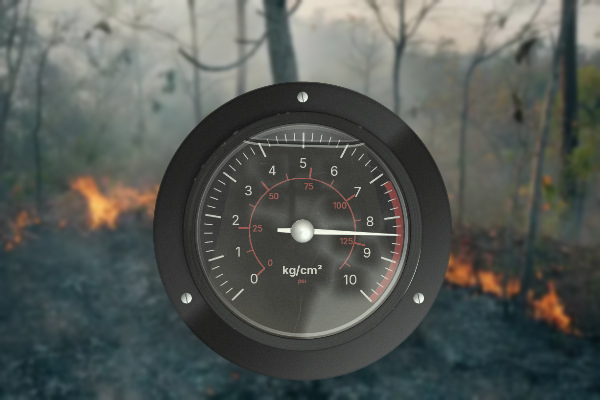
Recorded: 8.4 (kg/cm²)
